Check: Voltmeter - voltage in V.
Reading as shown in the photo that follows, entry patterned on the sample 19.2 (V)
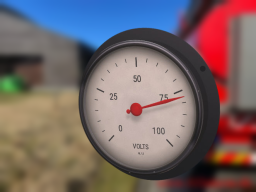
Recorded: 77.5 (V)
